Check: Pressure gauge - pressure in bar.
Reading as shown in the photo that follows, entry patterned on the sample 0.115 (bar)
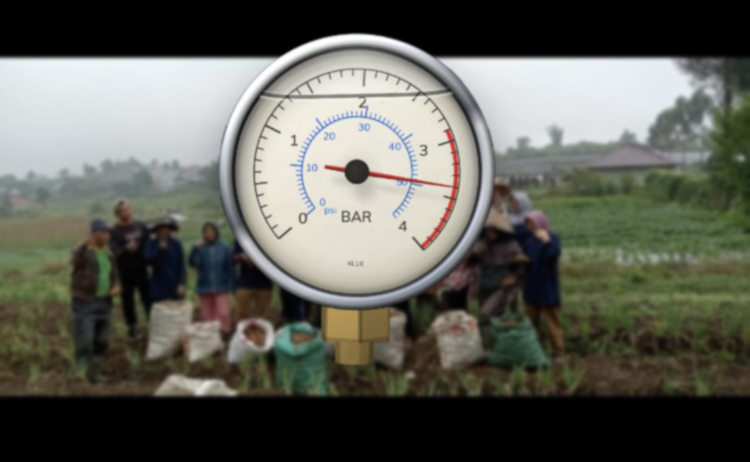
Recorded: 3.4 (bar)
